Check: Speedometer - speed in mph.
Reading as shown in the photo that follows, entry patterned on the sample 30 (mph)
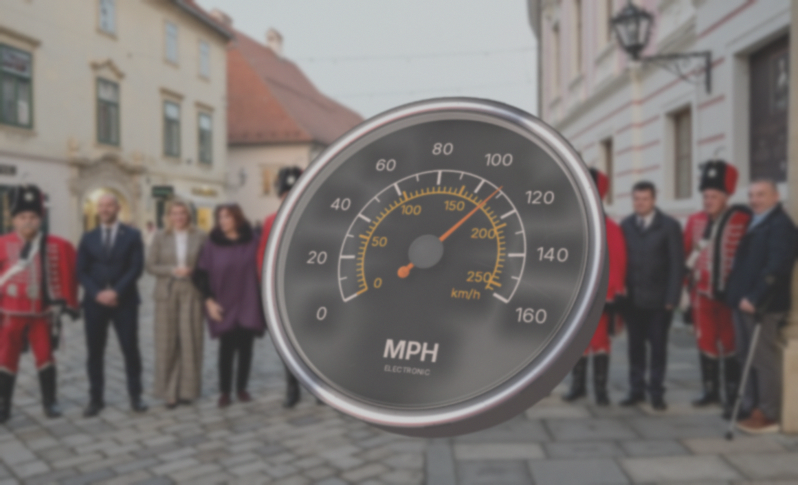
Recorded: 110 (mph)
